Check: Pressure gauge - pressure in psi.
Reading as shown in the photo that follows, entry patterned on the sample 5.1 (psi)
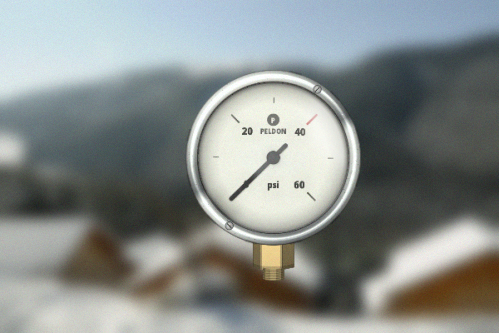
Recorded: 0 (psi)
